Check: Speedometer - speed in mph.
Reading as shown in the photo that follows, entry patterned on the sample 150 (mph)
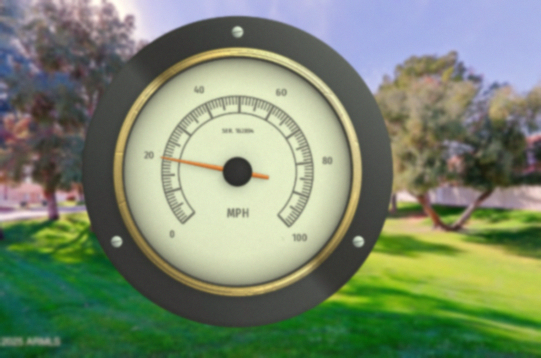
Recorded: 20 (mph)
